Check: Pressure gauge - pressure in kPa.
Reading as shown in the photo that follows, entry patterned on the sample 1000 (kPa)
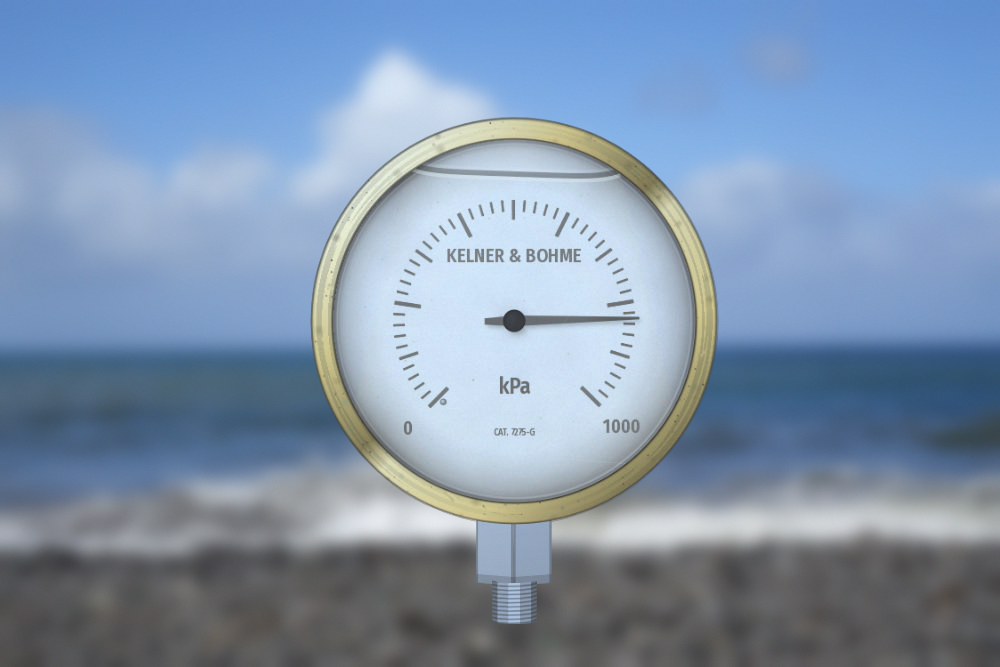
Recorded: 830 (kPa)
